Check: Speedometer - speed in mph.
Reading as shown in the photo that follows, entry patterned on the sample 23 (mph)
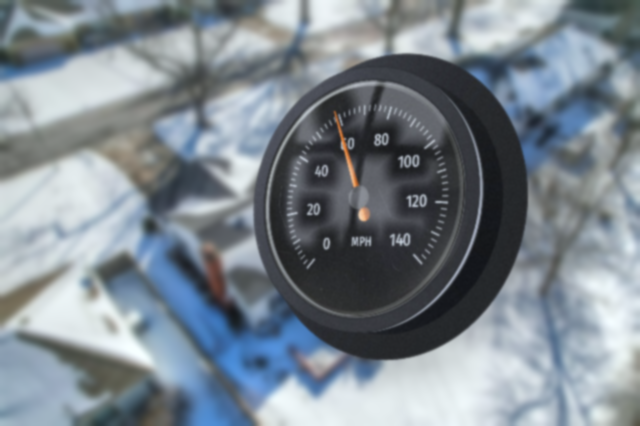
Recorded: 60 (mph)
